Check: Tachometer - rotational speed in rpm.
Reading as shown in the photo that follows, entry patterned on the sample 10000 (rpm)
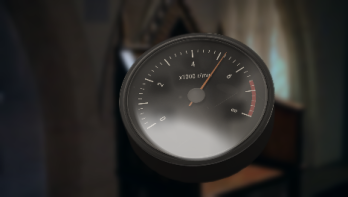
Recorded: 5200 (rpm)
